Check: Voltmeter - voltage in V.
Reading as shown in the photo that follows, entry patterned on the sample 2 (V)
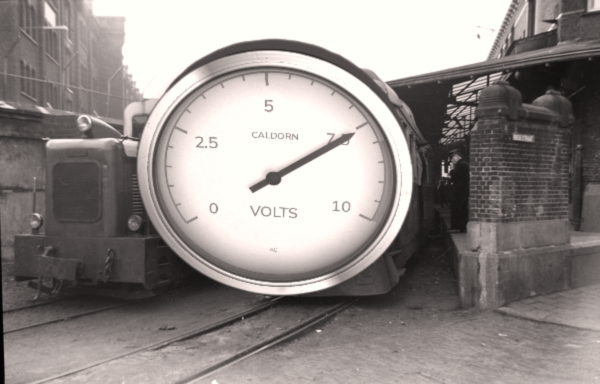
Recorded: 7.5 (V)
